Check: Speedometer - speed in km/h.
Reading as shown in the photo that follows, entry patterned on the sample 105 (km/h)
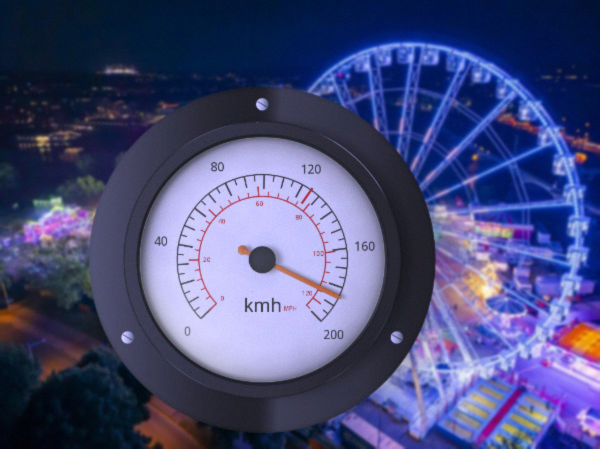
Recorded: 185 (km/h)
